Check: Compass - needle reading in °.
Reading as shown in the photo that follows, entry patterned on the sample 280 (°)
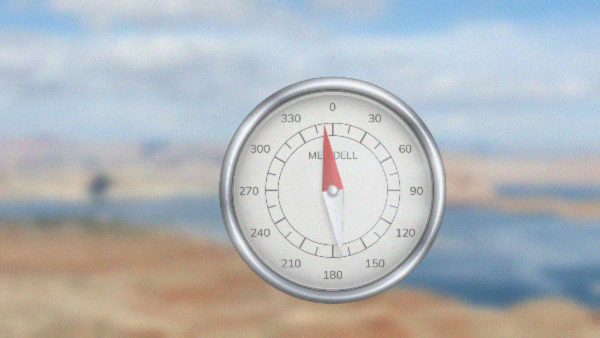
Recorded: 352.5 (°)
